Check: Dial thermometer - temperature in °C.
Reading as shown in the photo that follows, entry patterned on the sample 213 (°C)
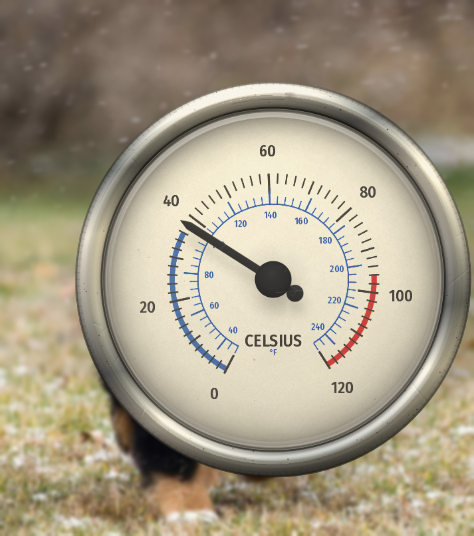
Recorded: 38 (°C)
